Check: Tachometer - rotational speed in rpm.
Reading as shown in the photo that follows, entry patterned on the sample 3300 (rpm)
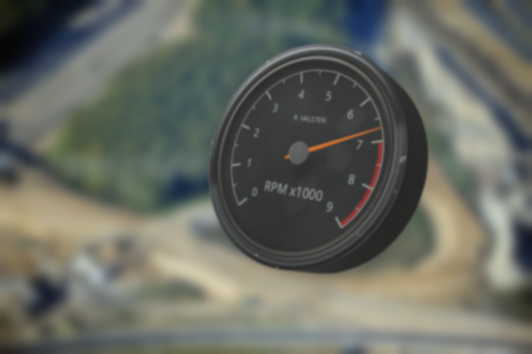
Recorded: 6750 (rpm)
